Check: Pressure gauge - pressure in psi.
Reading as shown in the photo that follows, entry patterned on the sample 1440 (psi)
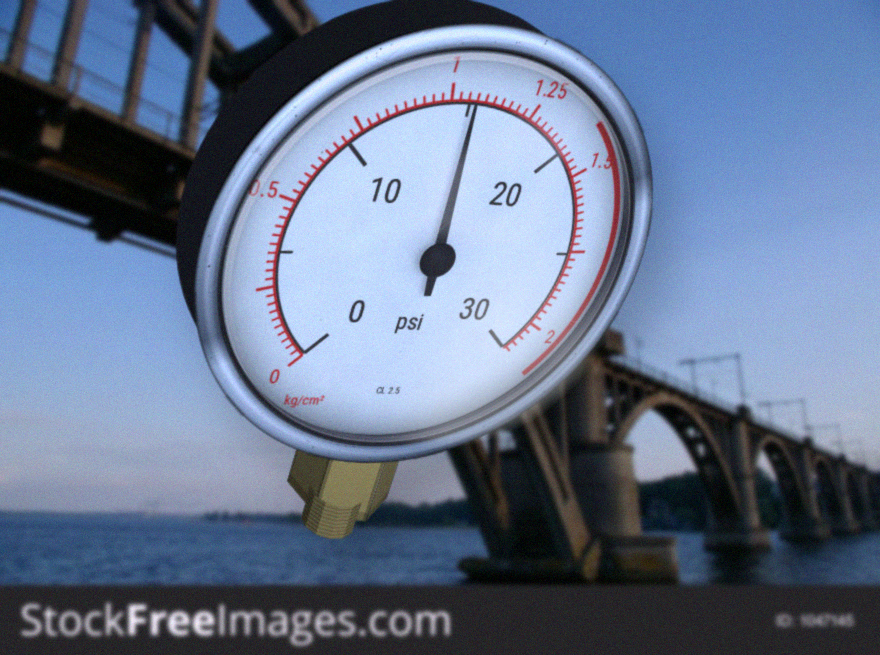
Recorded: 15 (psi)
